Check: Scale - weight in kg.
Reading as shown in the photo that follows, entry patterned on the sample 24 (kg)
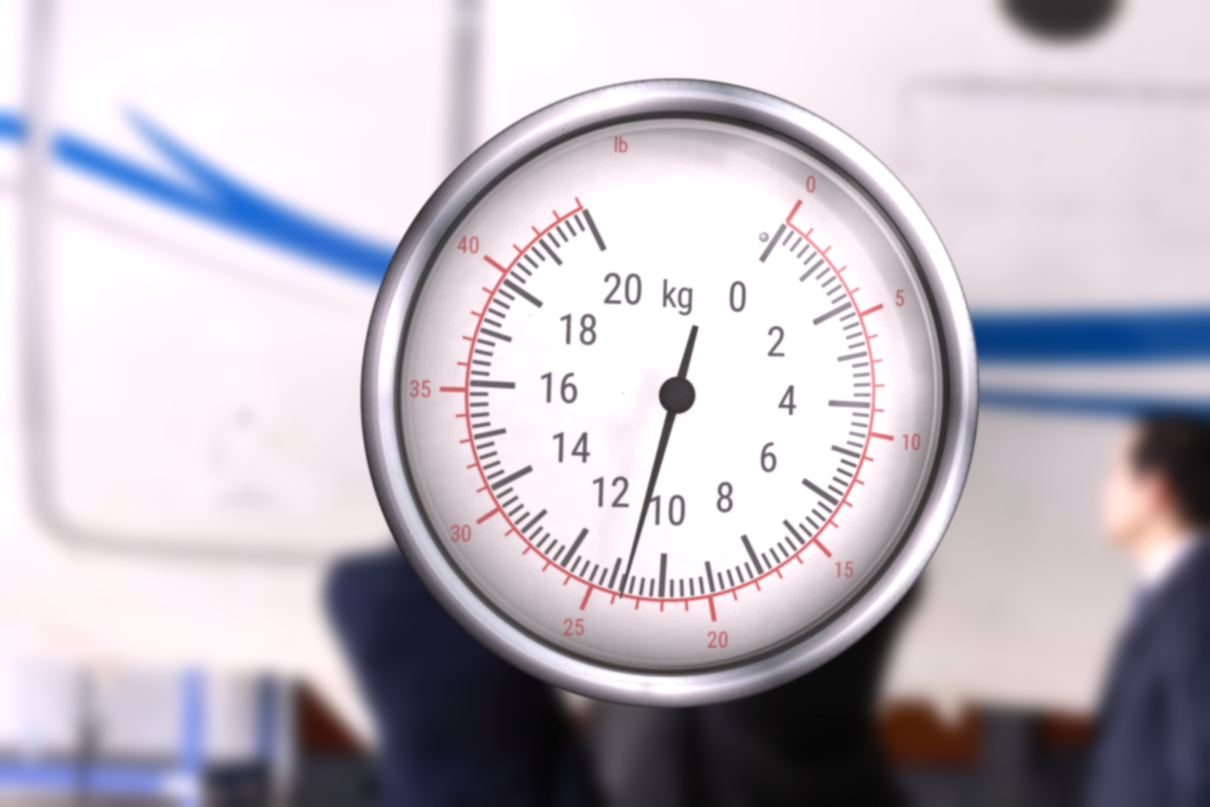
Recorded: 10.8 (kg)
